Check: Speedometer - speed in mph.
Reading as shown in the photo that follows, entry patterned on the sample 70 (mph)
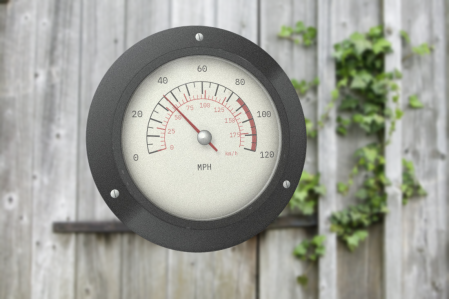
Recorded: 35 (mph)
